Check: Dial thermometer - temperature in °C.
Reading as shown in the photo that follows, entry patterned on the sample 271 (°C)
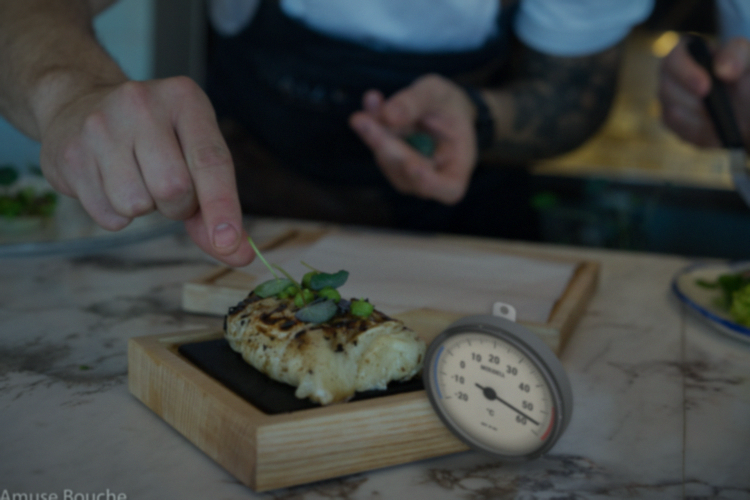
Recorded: 55 (°C)
